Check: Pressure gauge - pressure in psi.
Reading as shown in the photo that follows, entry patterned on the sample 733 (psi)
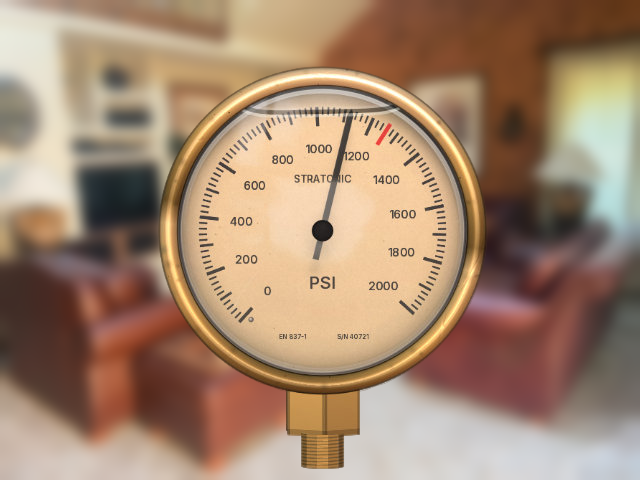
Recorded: 1120 (psi)
